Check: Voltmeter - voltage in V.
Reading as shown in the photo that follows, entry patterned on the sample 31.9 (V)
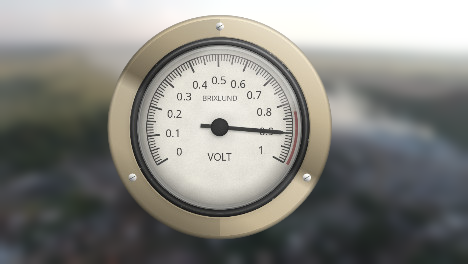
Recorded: 0.9 (V)
